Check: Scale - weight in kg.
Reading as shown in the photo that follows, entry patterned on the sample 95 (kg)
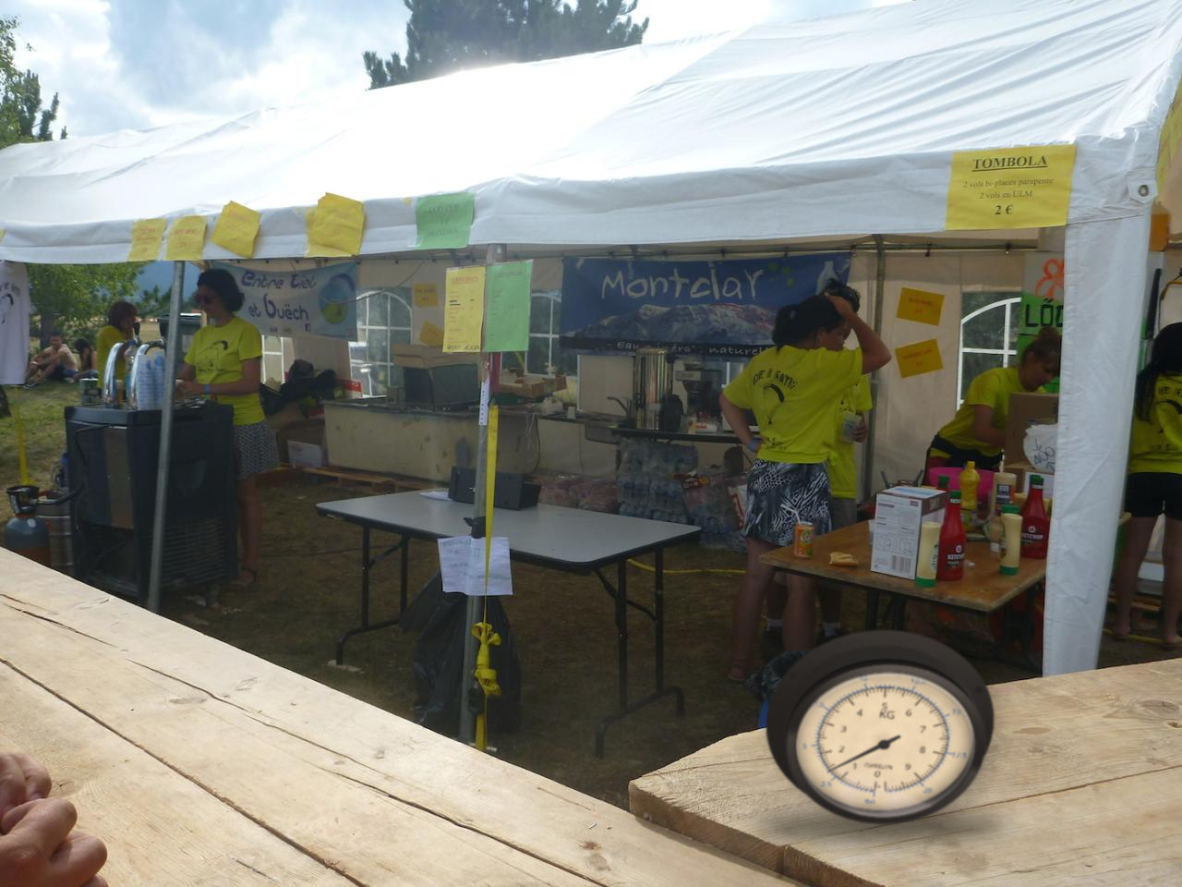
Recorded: 1.5 (kg)
